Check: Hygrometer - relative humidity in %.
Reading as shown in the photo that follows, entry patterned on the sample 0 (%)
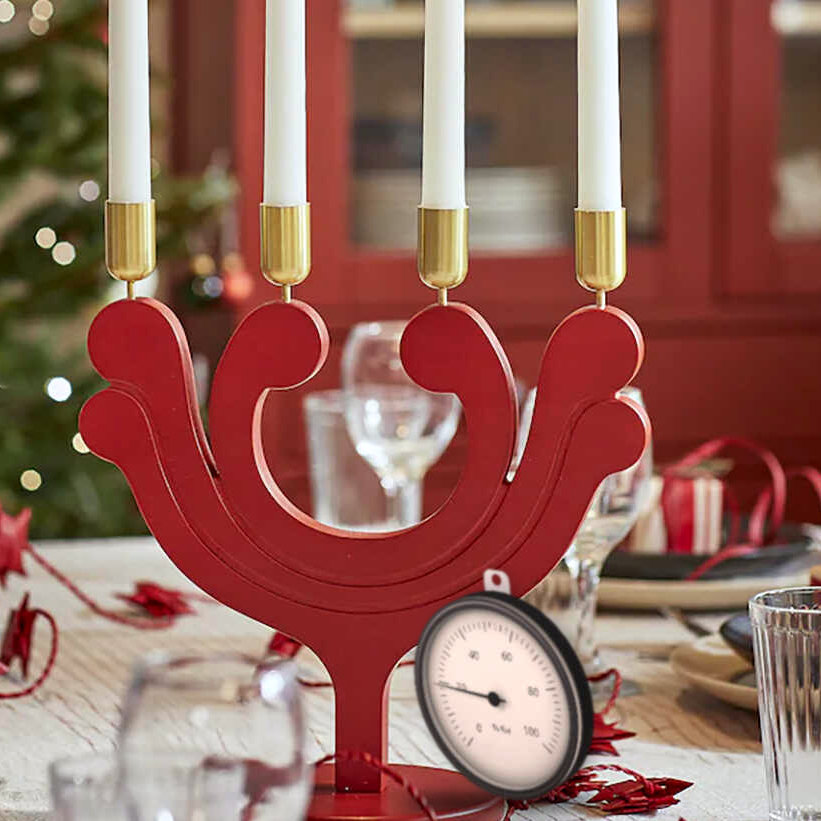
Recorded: 20 (%)
